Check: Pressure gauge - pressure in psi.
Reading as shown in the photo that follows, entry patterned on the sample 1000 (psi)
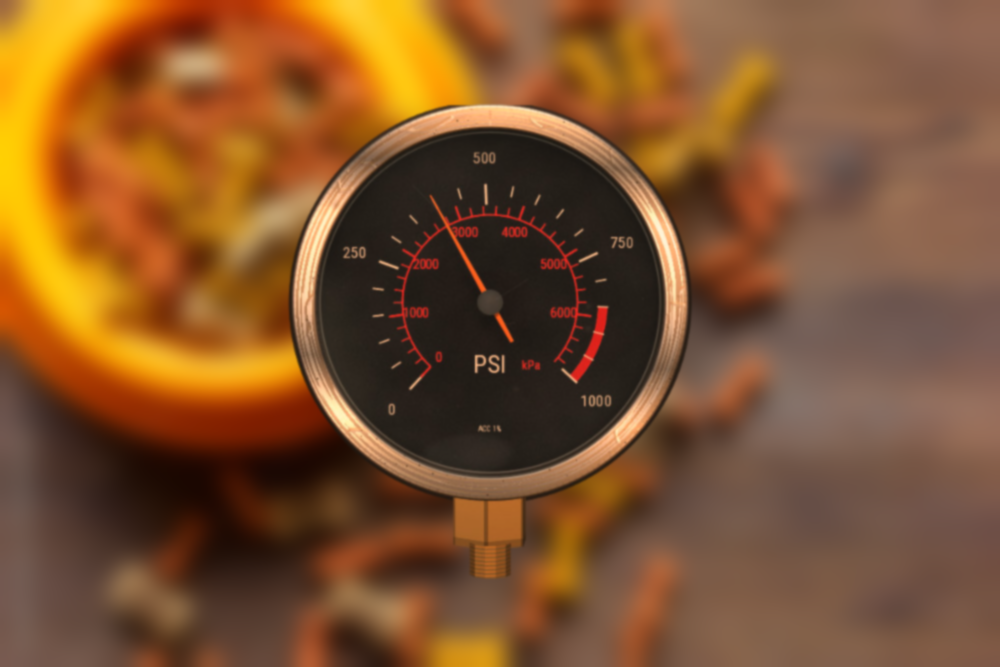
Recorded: 400 (psi)
